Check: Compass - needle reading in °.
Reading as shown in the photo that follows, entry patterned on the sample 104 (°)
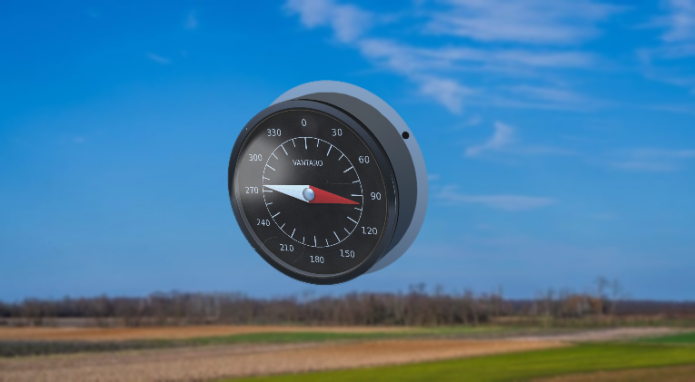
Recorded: 97.5 (°)
